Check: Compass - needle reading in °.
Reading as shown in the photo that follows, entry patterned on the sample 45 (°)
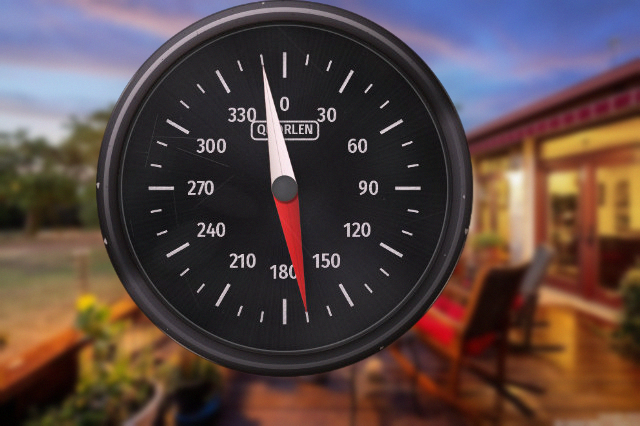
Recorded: 170 (°)
